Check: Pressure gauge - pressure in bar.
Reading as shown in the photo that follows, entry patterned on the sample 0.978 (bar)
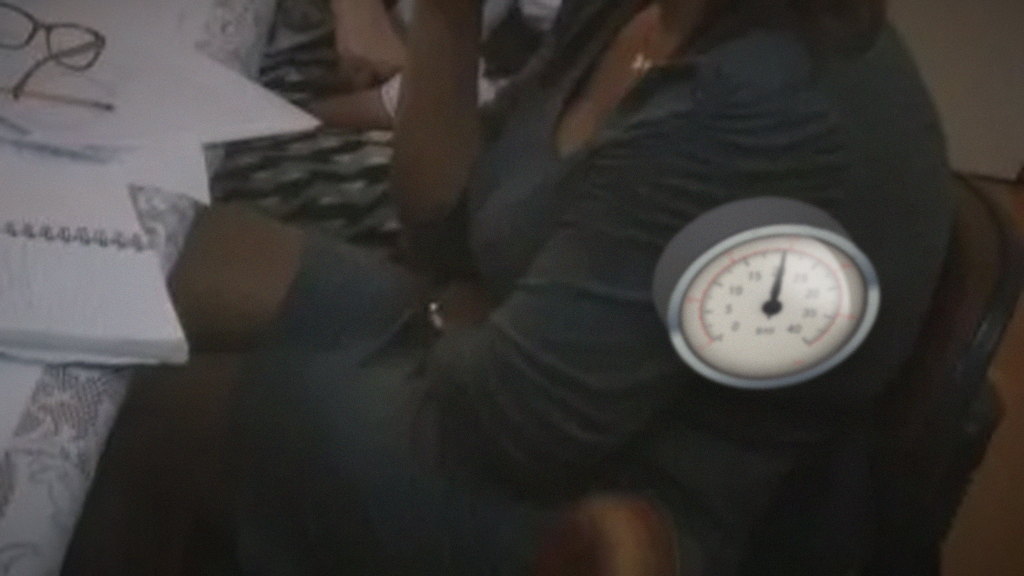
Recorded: 20 (bar)
